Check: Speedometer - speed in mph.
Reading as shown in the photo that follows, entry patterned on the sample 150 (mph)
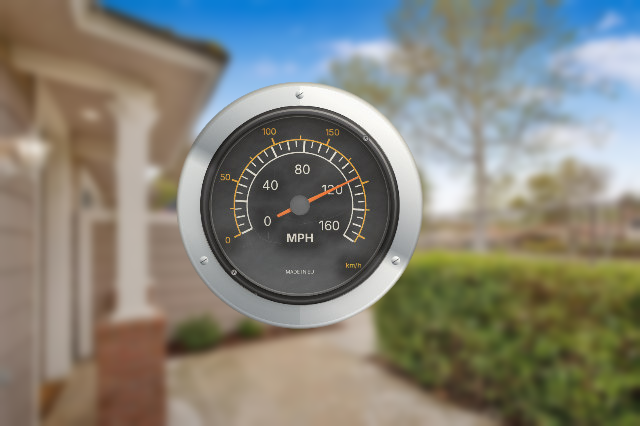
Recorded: 120 (mph)
